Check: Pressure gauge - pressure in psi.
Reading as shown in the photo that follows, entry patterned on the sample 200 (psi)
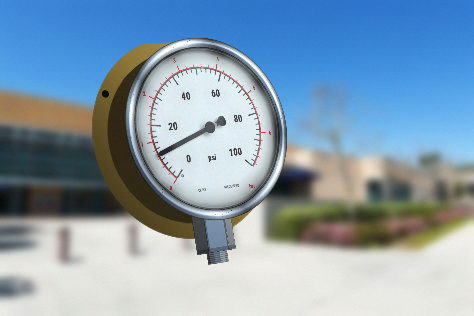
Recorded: 10 (psi)
